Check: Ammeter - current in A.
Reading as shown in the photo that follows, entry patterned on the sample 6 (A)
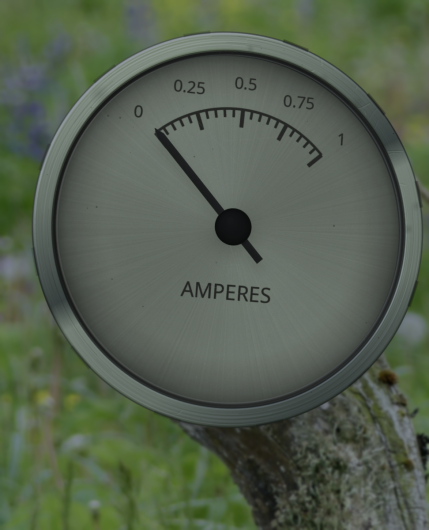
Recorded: 0 (A)
